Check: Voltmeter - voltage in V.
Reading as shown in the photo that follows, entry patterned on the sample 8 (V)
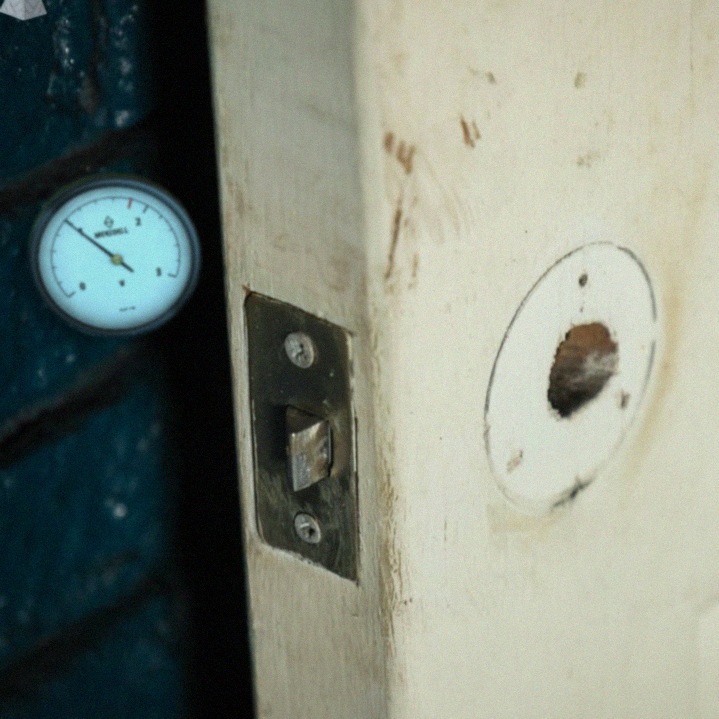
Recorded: 1 (V)
